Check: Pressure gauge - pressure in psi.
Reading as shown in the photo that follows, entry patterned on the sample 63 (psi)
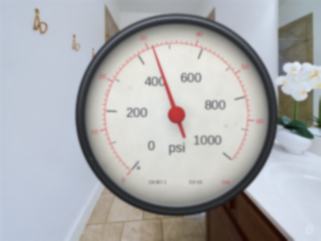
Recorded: 450 (psi)
